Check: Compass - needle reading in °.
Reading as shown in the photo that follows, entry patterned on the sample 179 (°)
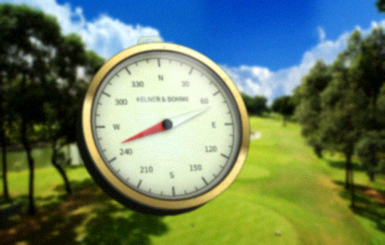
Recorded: 250 (°)
